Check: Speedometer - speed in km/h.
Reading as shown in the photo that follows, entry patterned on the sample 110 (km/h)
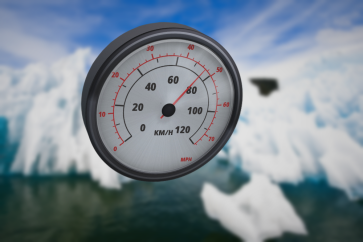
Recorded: 75 (km/h)
